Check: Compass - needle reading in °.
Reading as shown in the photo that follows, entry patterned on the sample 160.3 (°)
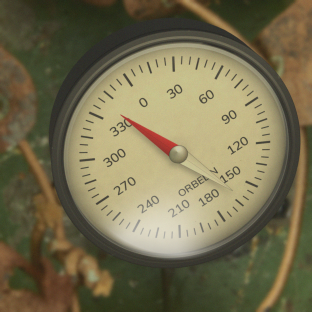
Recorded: 340 (°)
